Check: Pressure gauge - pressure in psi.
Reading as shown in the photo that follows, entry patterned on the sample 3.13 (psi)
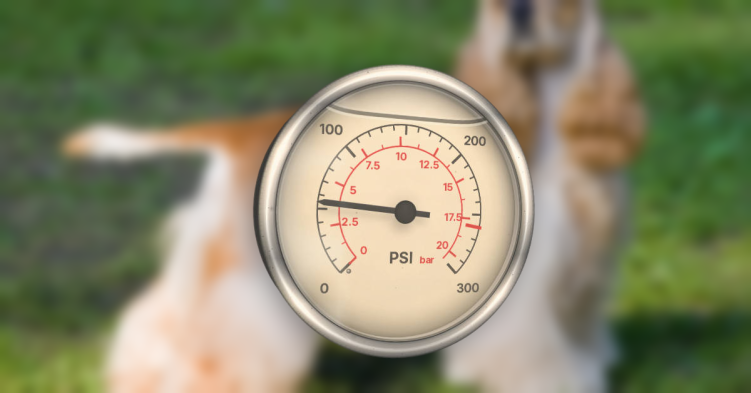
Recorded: 55 (psi)
